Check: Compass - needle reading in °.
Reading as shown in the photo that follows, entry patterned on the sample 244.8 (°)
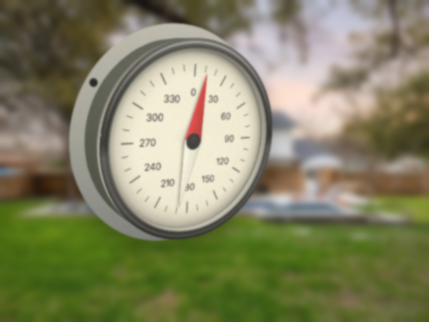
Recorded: 10 (°)
